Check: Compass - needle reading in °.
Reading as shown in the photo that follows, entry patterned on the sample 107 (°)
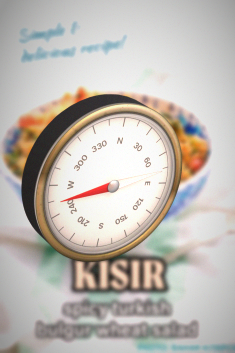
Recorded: 255 (°)
